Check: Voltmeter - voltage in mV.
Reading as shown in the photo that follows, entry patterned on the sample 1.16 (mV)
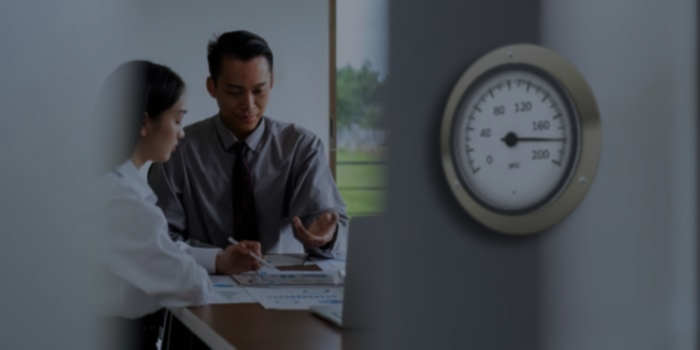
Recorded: 180 (mV)
